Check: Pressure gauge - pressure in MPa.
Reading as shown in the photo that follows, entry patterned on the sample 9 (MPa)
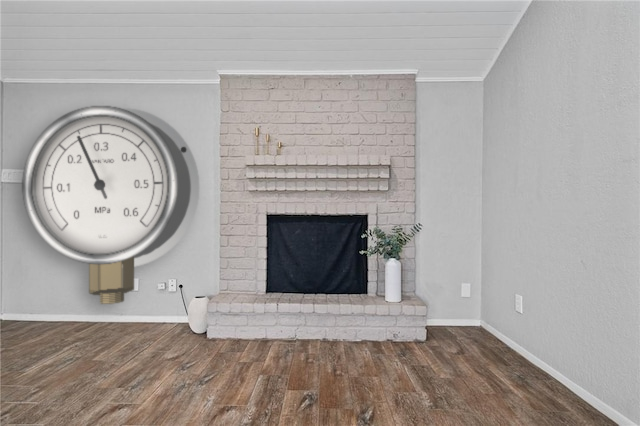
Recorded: 0.25 (MPa)
